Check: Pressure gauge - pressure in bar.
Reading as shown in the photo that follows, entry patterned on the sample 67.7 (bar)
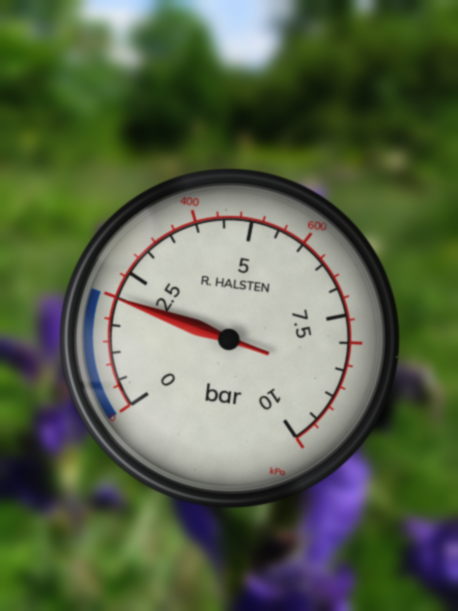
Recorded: 2 (bar)
